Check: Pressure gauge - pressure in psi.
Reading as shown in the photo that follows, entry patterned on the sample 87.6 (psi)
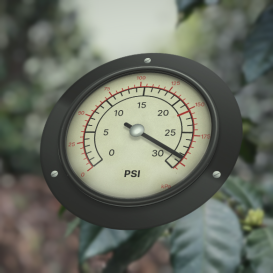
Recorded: 28.5 (psi)
